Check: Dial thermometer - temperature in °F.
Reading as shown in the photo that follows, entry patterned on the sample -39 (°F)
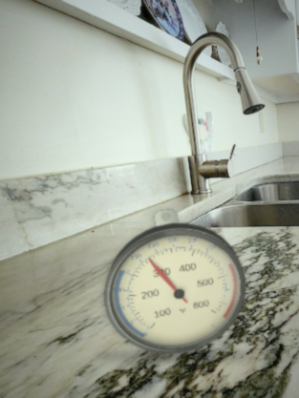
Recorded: 300 (°F)
